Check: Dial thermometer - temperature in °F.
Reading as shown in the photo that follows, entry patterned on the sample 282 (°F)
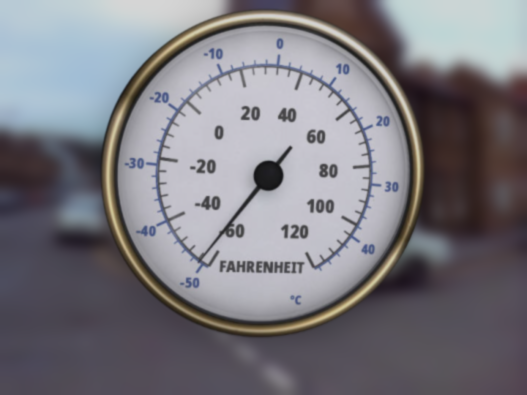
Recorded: -56 (°F)
